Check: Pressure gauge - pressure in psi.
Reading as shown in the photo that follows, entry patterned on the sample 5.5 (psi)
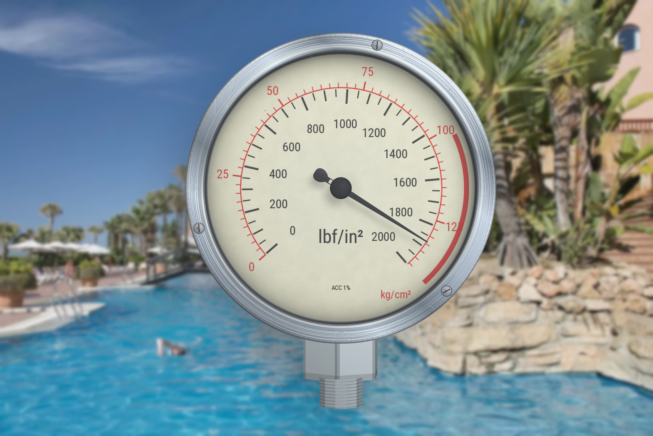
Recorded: 1875 (psi)
